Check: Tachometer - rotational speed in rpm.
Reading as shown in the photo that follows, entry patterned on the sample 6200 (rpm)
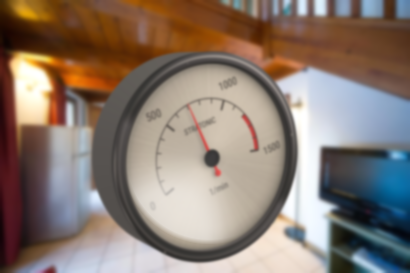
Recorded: 700 (rpm)
